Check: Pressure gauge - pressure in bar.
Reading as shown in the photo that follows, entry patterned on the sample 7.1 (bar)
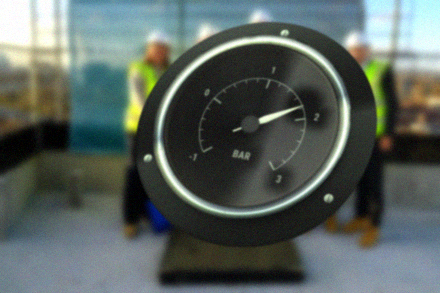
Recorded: 1.8 (bar)
